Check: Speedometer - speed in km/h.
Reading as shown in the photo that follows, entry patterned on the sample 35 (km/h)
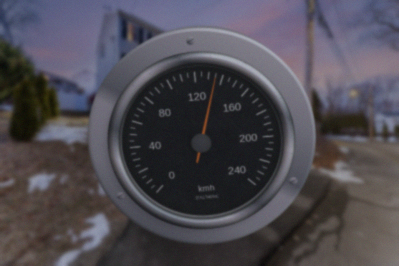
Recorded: 135 (km/h)
